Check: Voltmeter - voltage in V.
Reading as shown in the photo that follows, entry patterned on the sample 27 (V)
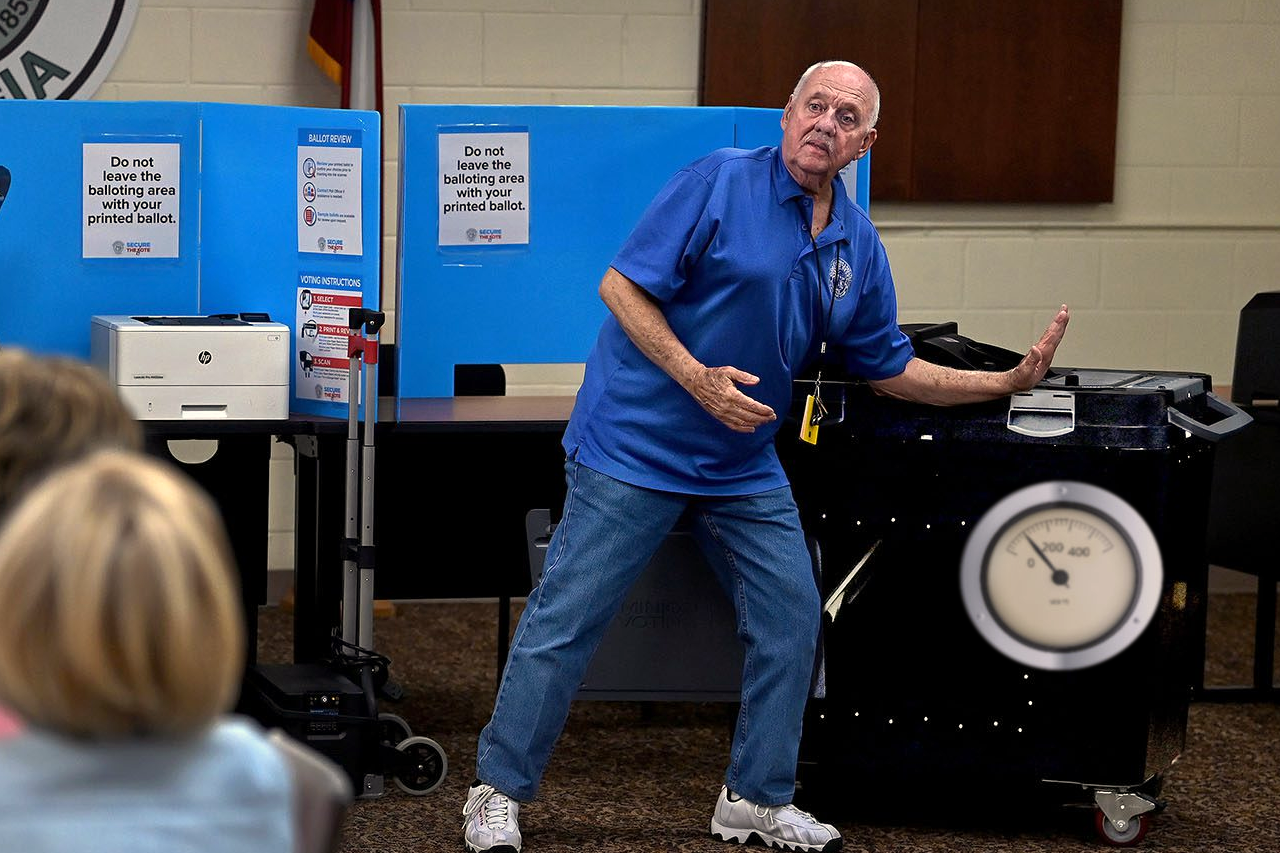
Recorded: 100 (V)
